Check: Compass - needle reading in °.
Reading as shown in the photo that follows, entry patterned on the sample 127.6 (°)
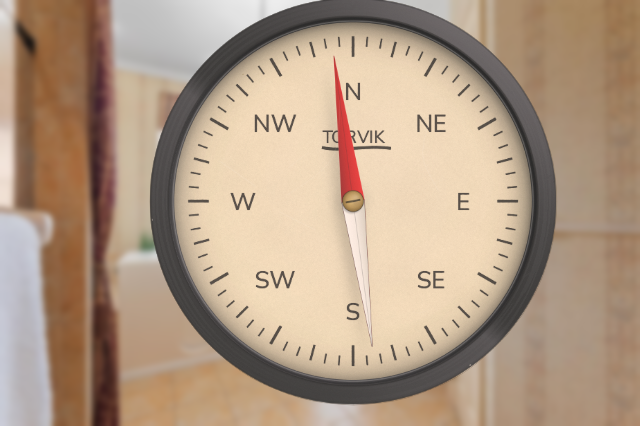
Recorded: 352.5 (°)
